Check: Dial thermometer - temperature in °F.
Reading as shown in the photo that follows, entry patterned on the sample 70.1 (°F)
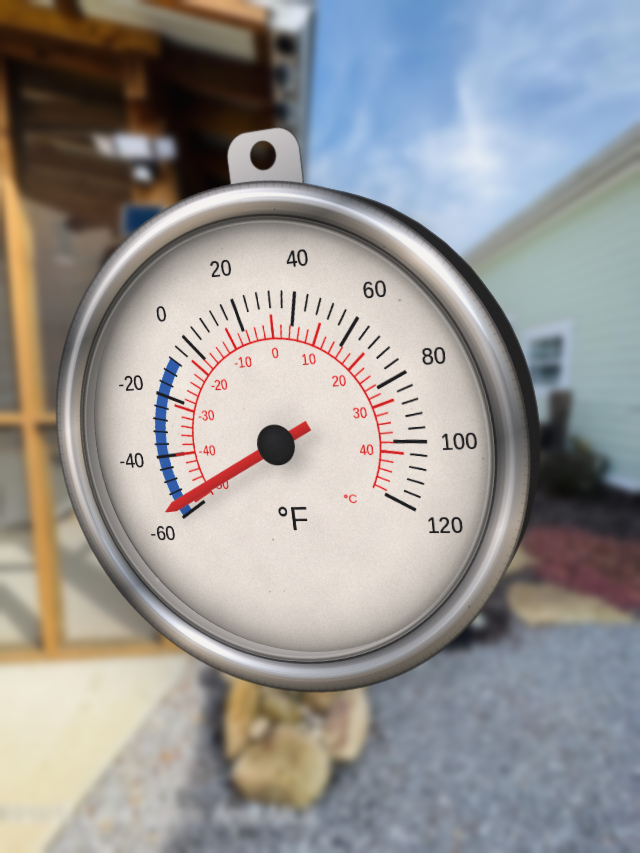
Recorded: -56 (°F)
